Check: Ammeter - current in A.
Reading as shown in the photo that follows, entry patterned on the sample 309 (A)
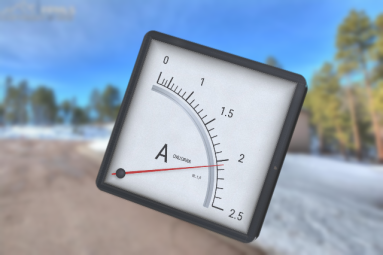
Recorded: 2.05 (A)
